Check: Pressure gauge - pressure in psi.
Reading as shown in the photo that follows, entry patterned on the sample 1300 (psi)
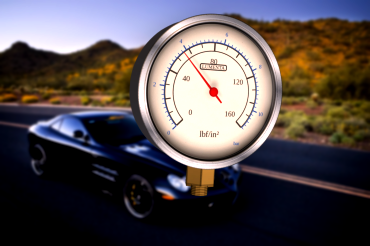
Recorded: 55 (psi)
